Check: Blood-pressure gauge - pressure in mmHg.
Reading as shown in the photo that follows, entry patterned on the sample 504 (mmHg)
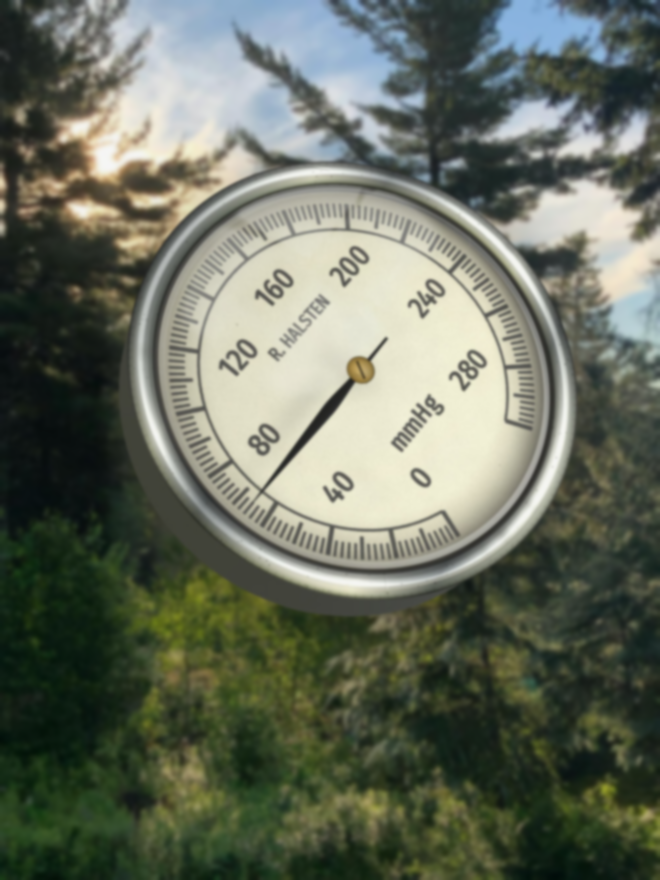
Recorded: 66 (mmHg)
